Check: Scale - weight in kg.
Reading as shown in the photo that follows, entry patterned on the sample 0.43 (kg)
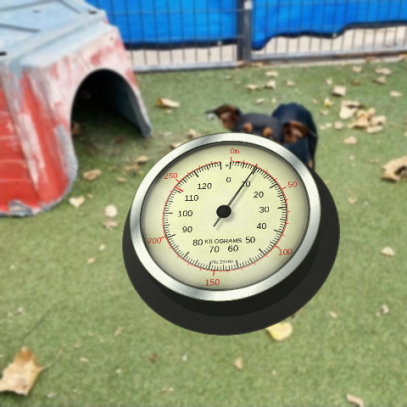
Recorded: 10 (kg)
